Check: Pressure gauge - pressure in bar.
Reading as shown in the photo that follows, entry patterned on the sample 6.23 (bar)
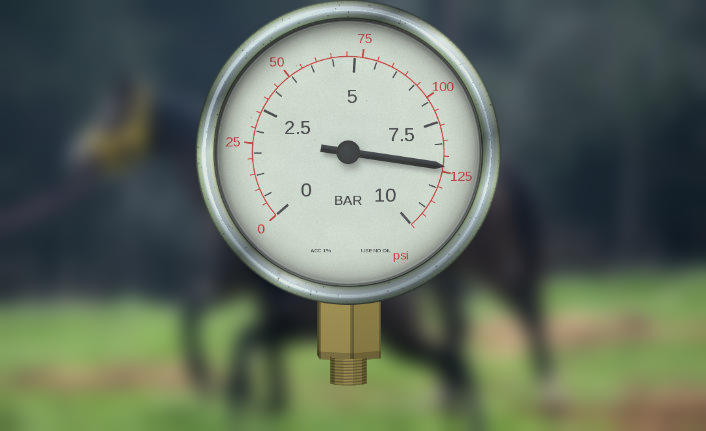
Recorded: 8.5 (bar)
